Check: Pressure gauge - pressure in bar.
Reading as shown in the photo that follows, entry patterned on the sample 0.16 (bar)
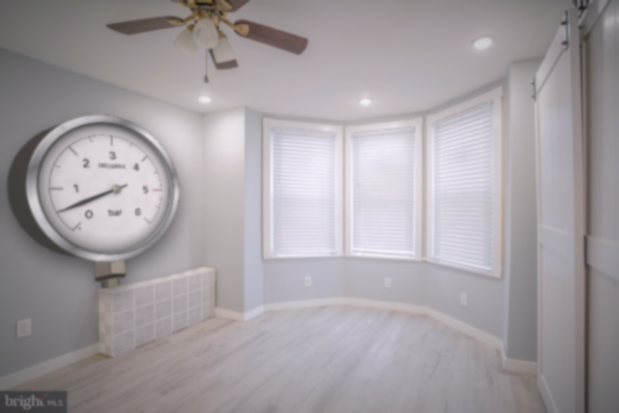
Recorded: 0.5 (bar)
